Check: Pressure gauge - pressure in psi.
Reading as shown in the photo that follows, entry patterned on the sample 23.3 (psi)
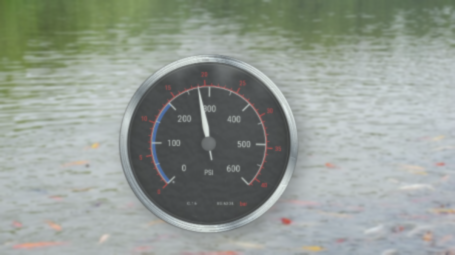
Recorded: 275 (psi)
